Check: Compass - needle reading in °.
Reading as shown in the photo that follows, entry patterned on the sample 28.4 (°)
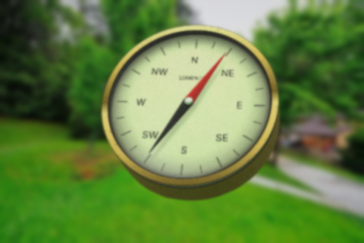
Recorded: 30 (°)
